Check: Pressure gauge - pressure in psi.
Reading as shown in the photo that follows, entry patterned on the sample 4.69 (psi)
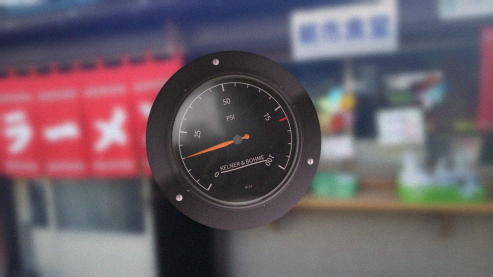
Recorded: 15 (psi)
